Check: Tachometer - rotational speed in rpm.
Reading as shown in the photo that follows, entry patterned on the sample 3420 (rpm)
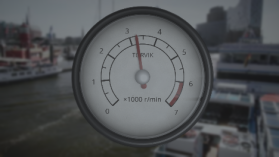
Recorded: 3250 (rpm)
